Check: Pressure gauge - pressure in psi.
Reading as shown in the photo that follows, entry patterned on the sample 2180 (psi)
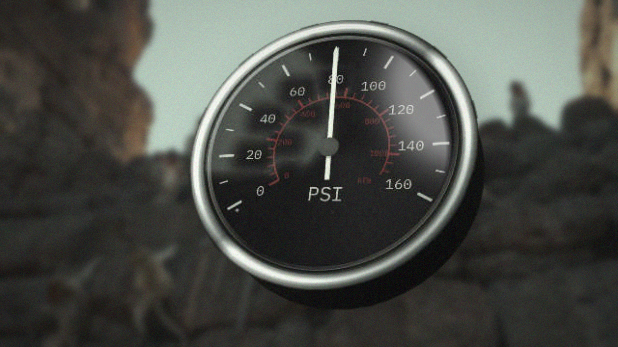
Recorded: 80 (psi)
